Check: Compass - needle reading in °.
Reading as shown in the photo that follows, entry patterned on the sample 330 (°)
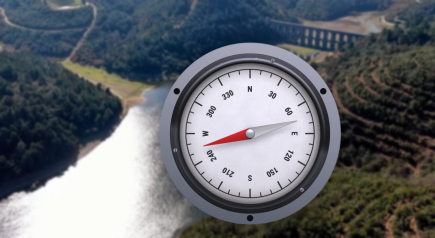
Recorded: 255 (°)
